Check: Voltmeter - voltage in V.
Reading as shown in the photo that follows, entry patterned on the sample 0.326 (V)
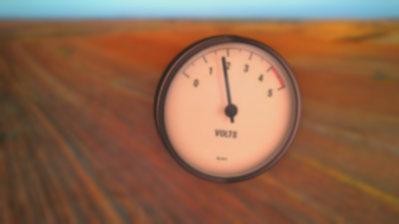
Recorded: 1.75 (V)
